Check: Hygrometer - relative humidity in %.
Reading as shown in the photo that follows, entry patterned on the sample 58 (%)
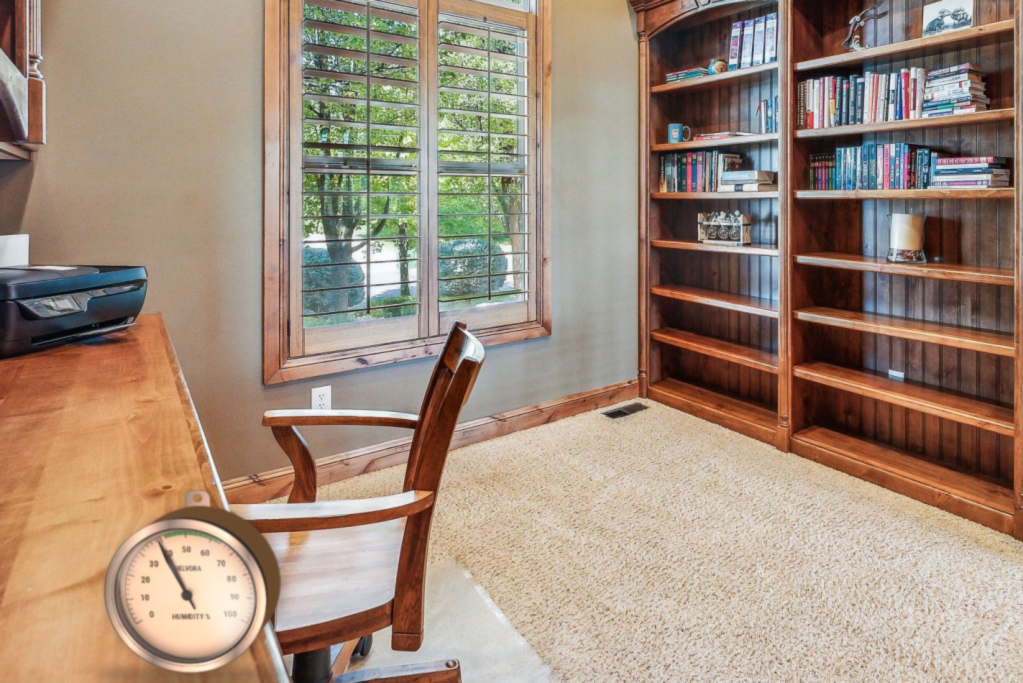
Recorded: 40 (%)
